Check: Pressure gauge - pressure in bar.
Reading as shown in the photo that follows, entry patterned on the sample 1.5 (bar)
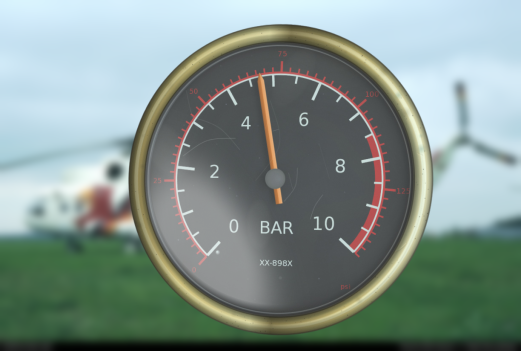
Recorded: 4.75 (bar)
